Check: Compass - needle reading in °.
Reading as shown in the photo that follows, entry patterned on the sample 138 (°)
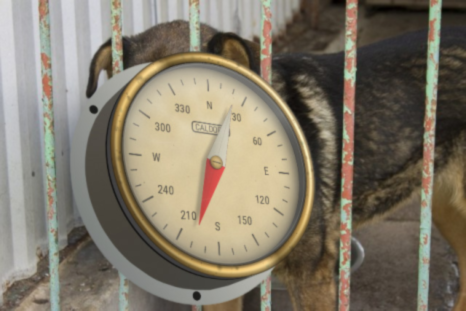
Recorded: 200 (°)
